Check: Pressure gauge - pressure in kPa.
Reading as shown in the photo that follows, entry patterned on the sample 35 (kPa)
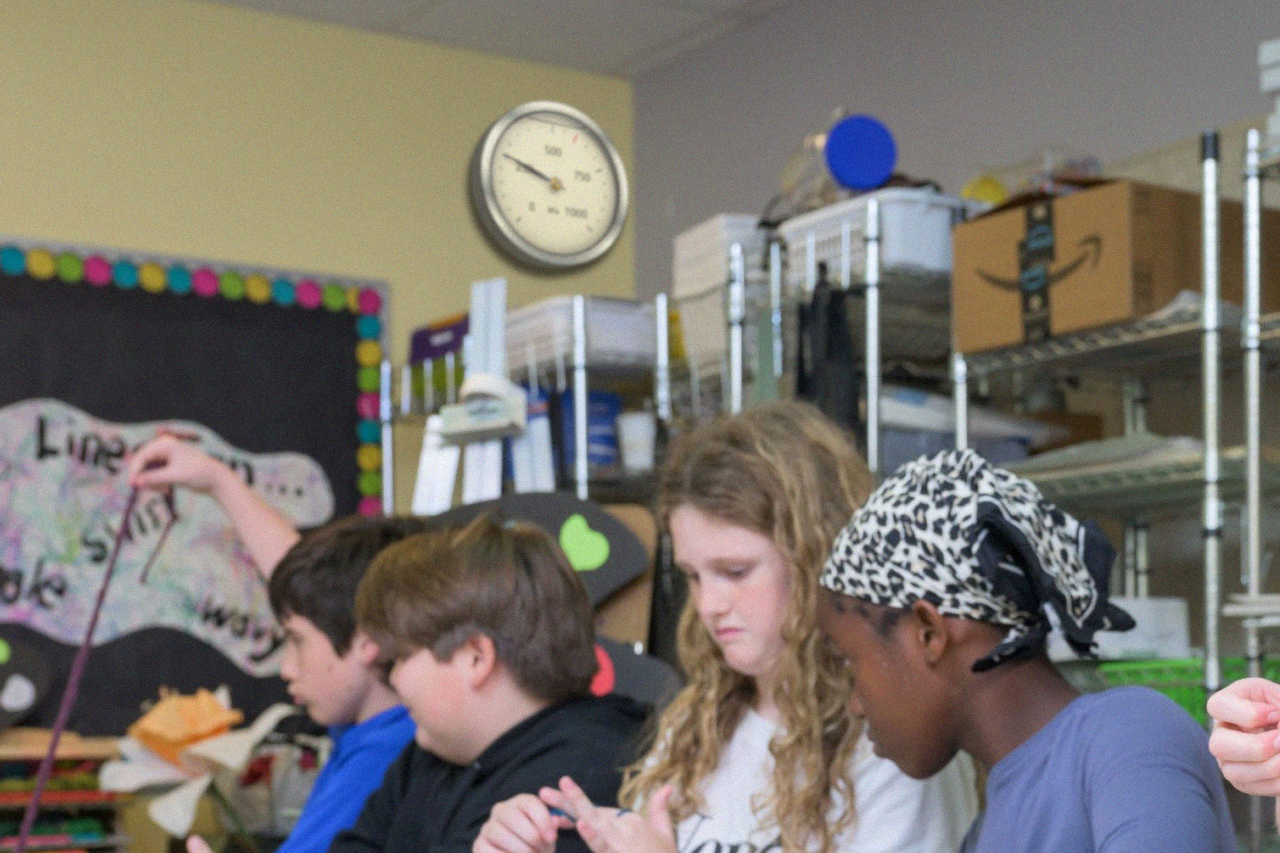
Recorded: 250 (kPa)
